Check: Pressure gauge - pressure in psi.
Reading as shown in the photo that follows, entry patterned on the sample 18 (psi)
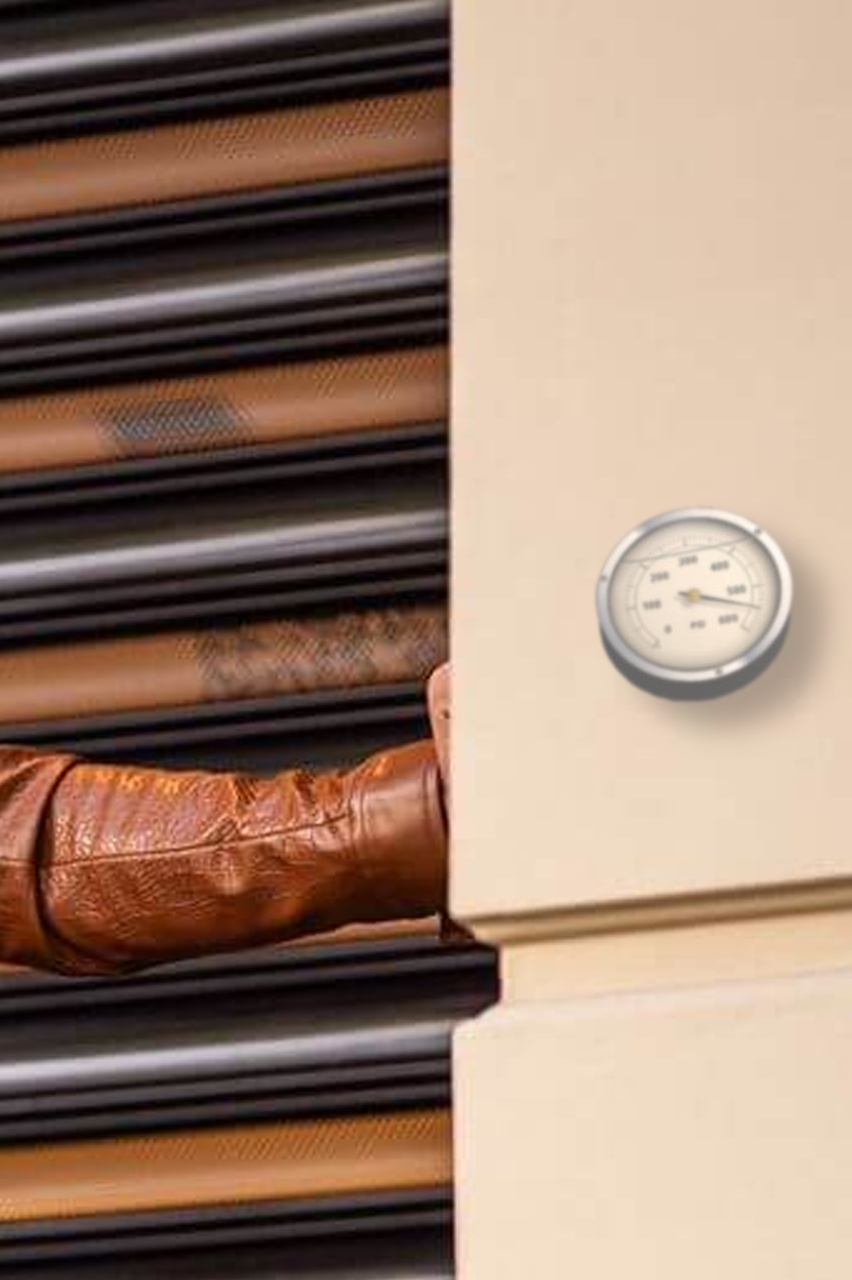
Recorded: 550 (psi)
